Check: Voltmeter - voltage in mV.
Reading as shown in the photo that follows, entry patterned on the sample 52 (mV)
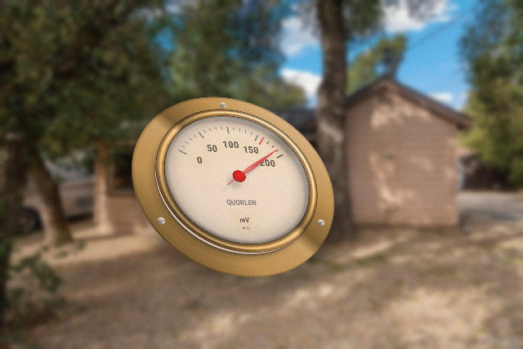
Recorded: 190 (mV)
